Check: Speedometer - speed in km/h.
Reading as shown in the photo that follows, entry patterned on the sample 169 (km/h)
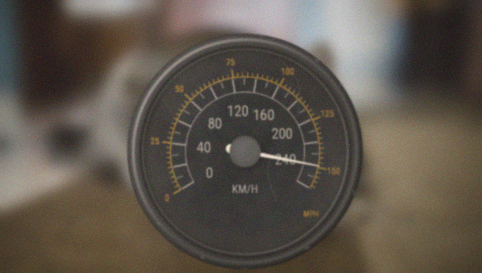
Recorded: 240 (km/h)
